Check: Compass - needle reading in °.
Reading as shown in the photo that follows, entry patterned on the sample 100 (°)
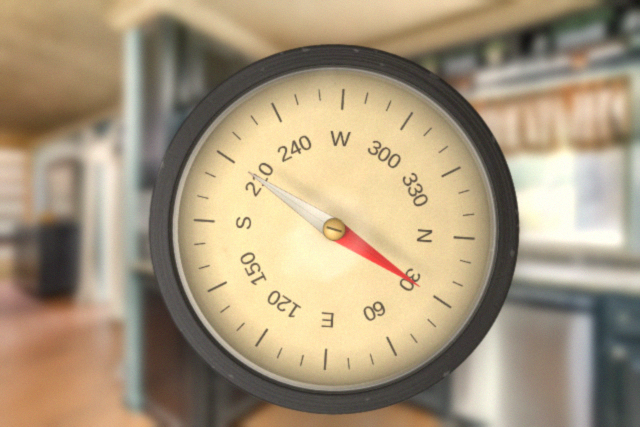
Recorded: 30 (°)
